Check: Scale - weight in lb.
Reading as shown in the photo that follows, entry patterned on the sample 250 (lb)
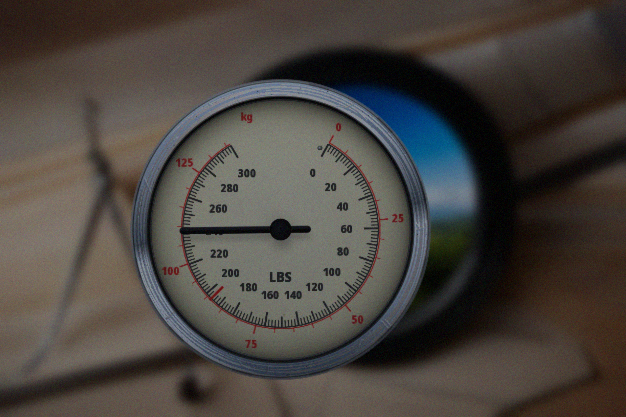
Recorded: 240 (lb)
